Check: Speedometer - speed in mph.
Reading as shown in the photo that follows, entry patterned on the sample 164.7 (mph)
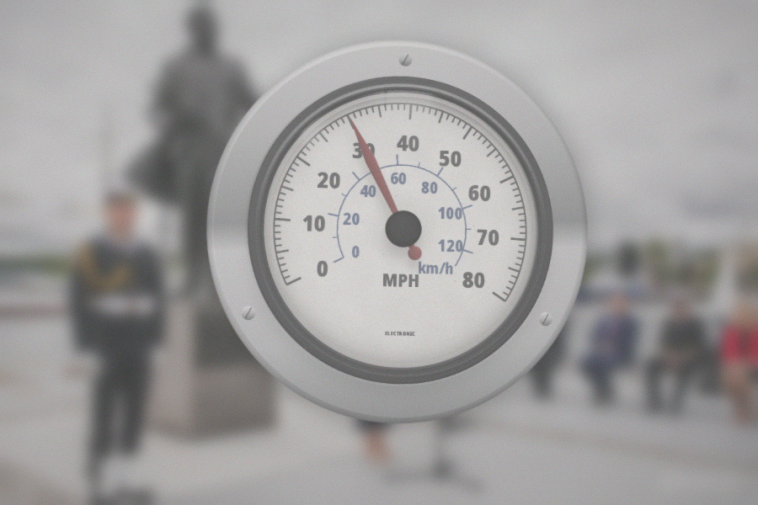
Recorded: 30 (mph)
